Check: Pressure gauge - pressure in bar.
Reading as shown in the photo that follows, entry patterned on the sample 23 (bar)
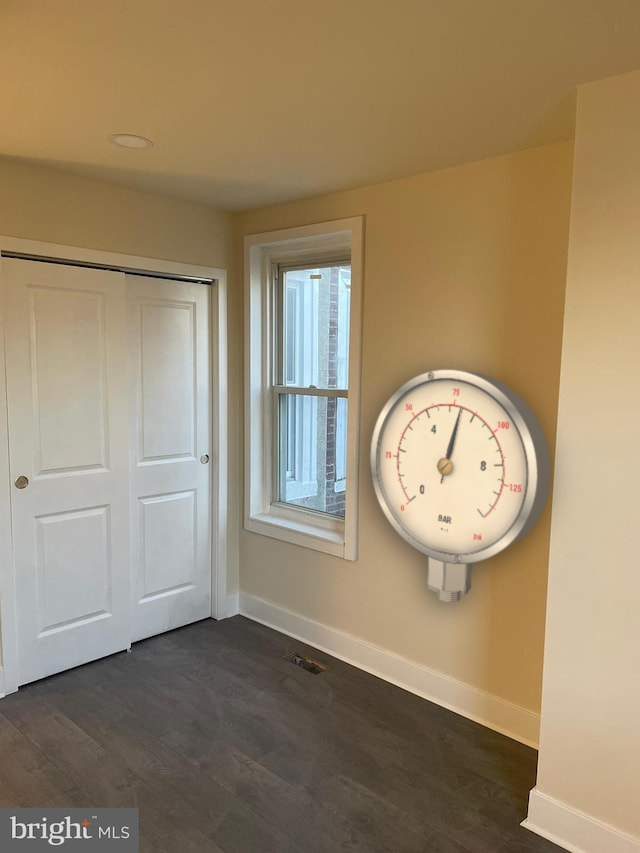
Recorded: 5.5 (bar)
